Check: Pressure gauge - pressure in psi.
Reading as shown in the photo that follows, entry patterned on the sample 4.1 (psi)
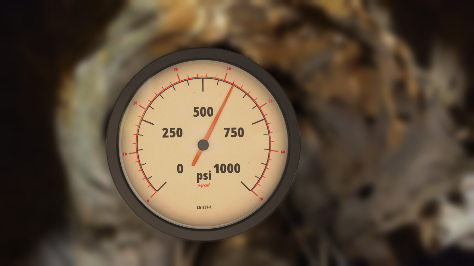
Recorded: 600 (psi)
